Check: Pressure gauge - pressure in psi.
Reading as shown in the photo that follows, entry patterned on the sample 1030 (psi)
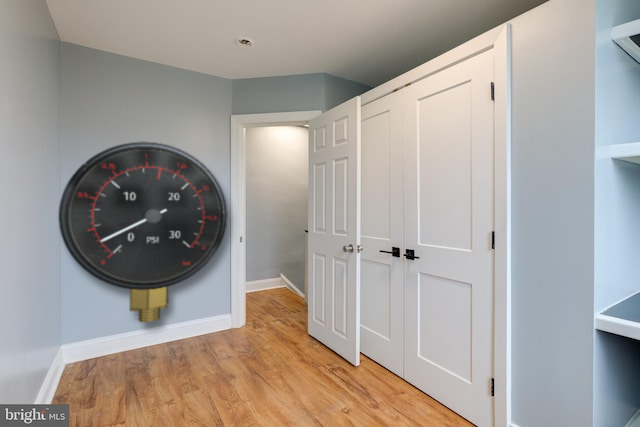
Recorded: 2 (psi)
